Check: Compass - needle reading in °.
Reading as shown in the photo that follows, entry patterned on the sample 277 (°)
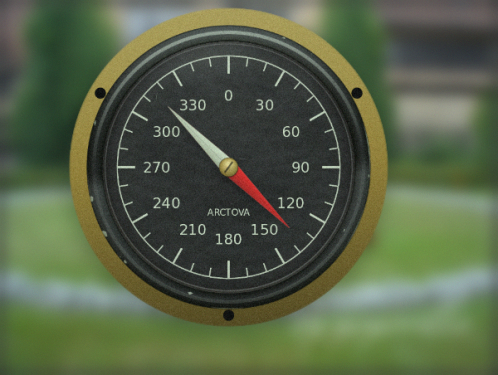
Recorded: 135 (°)
